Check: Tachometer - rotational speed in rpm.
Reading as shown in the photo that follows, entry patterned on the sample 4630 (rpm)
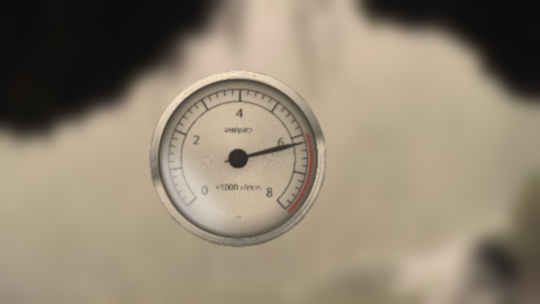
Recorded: 6200 (rpm)
